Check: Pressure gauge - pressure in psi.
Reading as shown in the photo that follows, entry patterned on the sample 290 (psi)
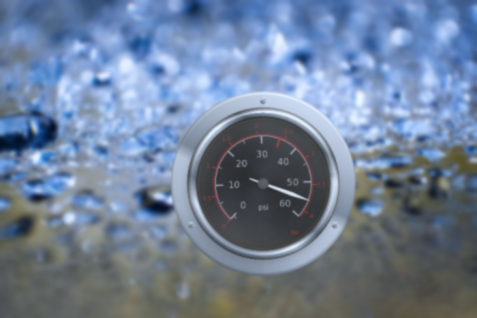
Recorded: 55 (psi)
